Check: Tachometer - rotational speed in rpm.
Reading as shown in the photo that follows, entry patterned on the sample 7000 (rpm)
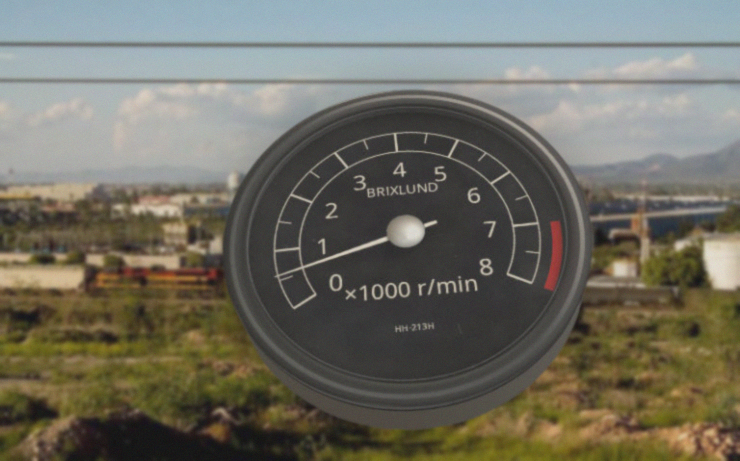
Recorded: 500 (rpm)
